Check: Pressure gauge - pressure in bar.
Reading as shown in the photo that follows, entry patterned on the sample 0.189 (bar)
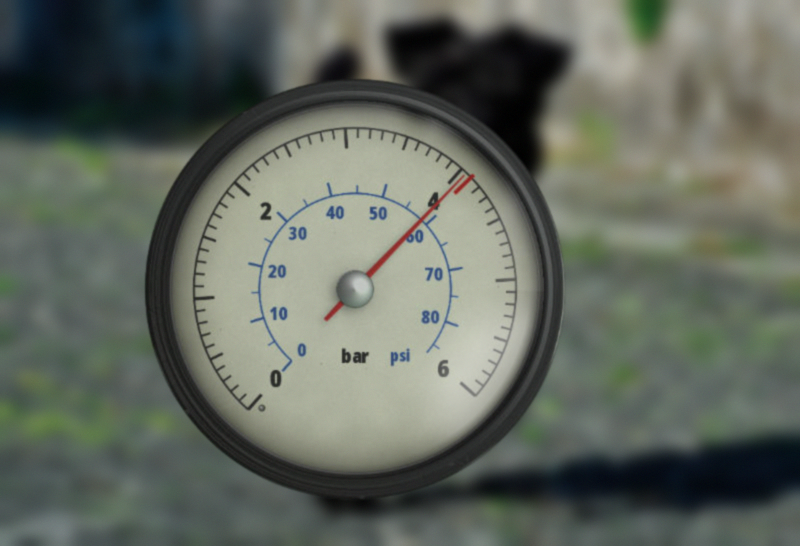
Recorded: 4.05 (bar)
